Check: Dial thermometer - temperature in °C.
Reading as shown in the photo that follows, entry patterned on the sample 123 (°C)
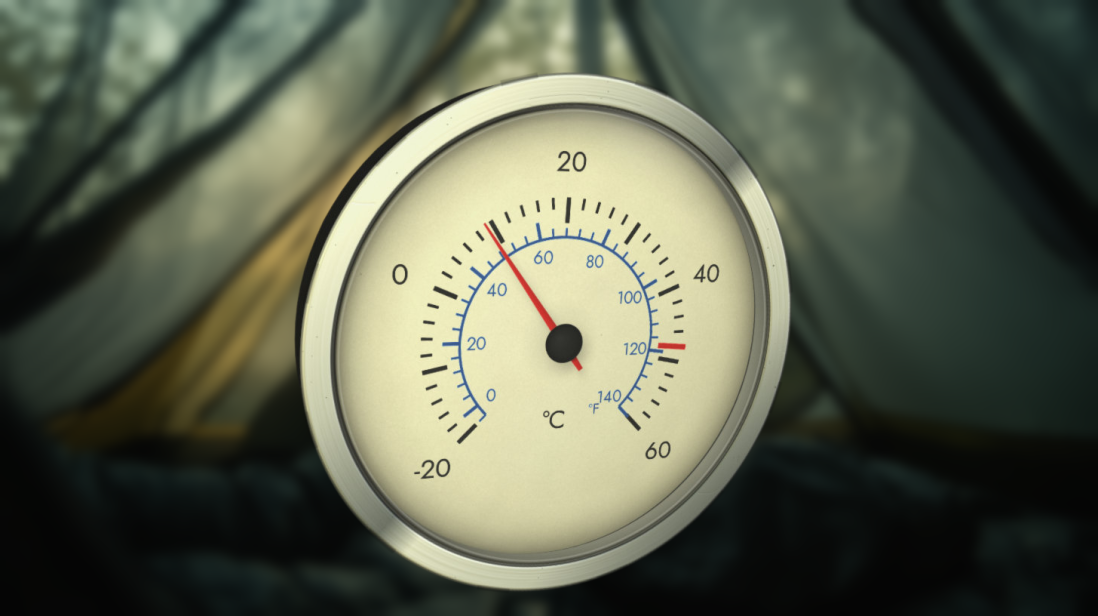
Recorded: 9 (°C)
